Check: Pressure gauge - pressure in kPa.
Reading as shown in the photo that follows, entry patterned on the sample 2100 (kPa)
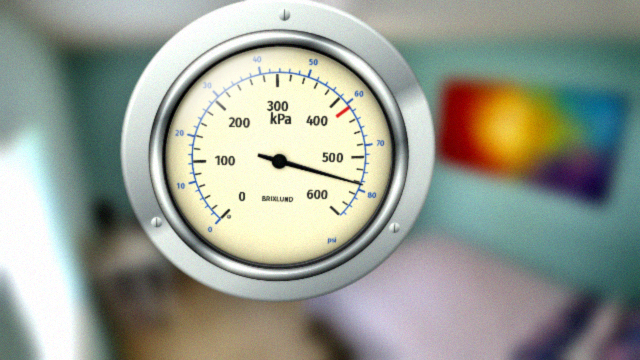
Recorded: 540 (kPa)
